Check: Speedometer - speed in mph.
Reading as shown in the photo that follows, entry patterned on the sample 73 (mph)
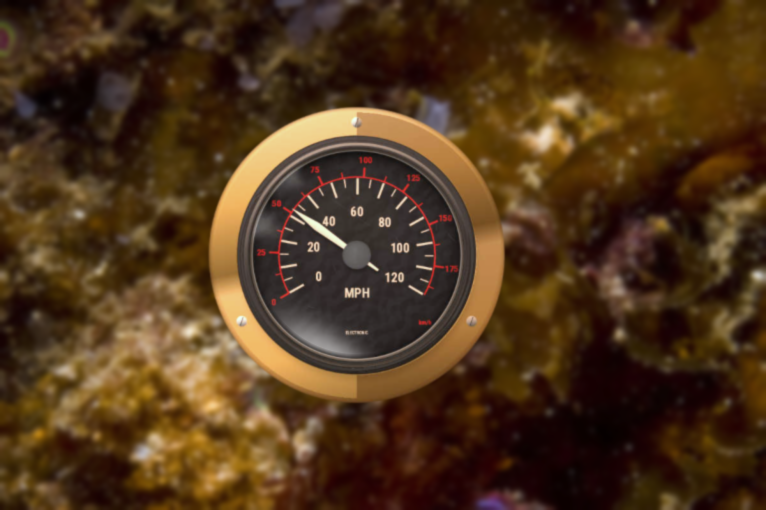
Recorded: 32.5 (mph)
